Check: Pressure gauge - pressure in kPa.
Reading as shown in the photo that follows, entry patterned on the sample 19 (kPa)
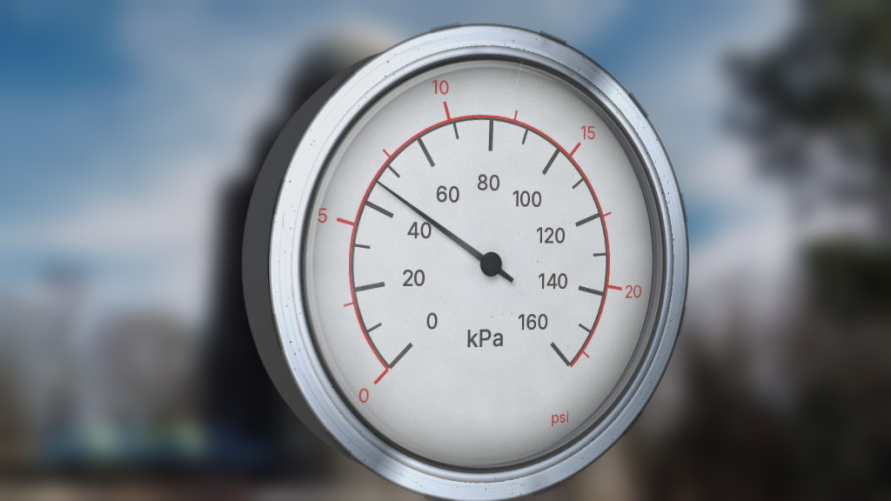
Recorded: 45 (kPa)
